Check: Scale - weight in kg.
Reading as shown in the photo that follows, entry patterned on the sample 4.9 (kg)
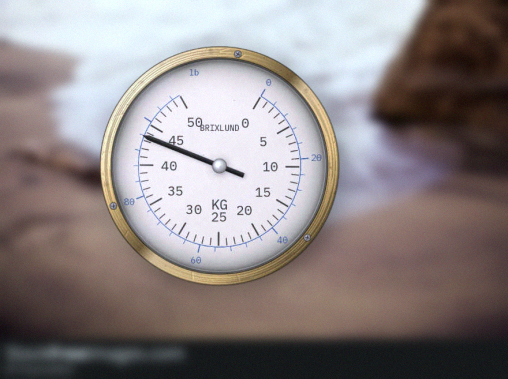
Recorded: 43.5 (kg)
